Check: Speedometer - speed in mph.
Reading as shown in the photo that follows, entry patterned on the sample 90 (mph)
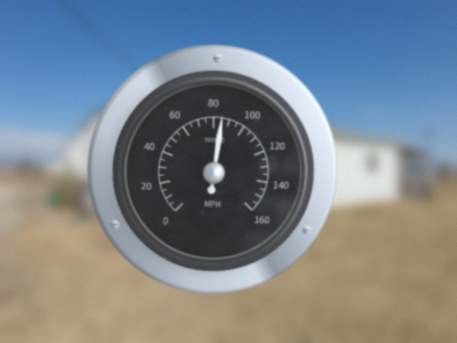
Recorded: 85 (mph)
